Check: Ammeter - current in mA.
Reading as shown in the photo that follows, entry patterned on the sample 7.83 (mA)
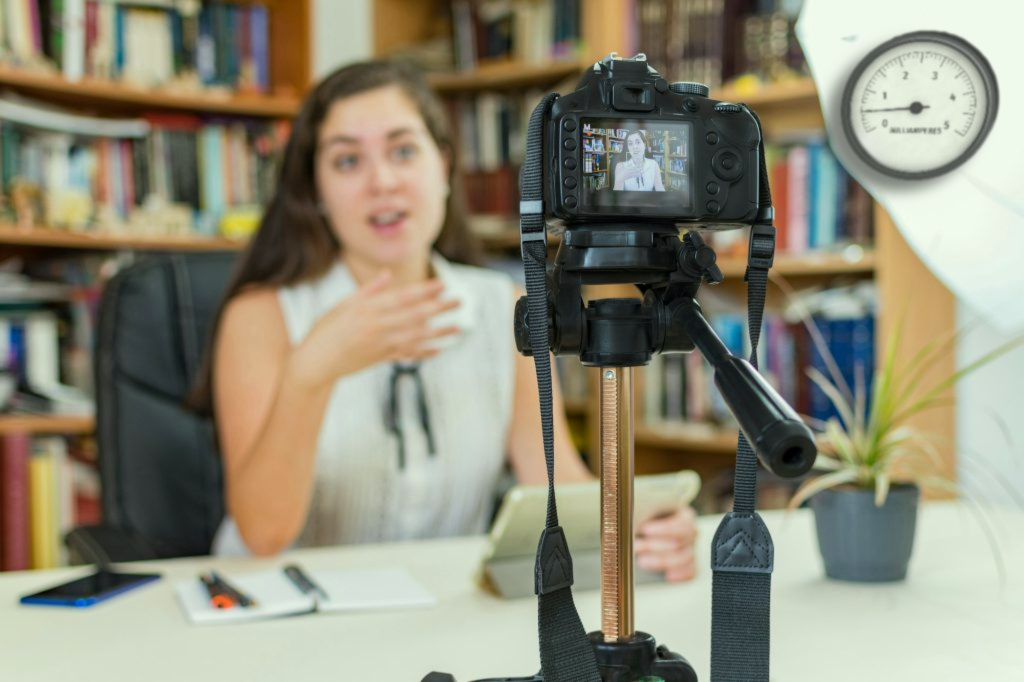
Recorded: 0.5 (mA)
